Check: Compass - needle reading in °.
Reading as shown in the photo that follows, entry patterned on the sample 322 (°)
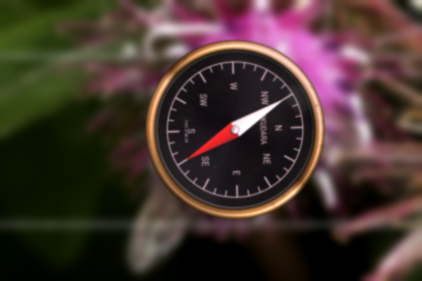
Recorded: 150 (°)
